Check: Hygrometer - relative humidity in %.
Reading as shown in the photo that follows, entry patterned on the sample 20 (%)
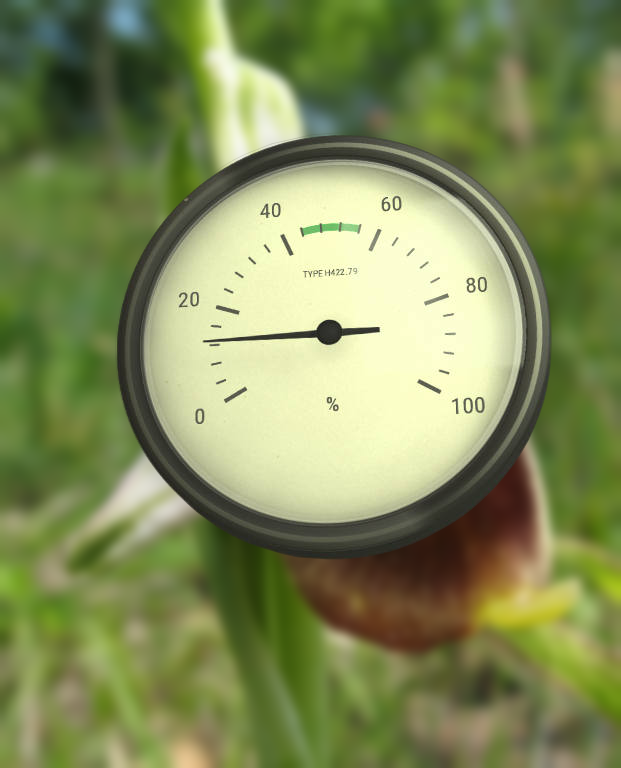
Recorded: 12 (%)
